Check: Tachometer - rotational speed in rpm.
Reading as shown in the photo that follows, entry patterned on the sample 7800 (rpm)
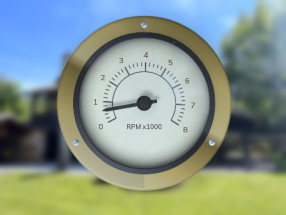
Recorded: 600 (rpm)
